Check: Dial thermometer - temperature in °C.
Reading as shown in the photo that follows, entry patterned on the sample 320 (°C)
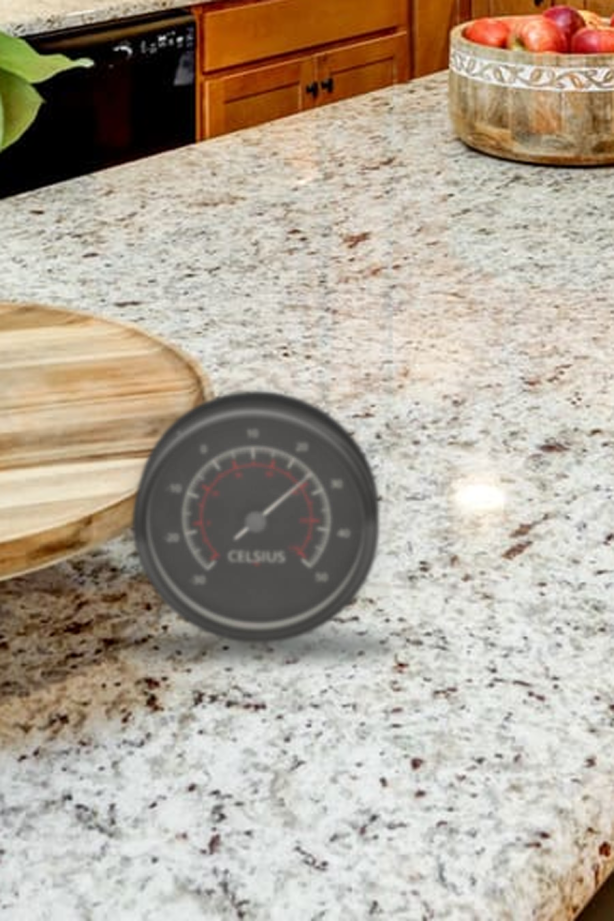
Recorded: 25 (°C)
